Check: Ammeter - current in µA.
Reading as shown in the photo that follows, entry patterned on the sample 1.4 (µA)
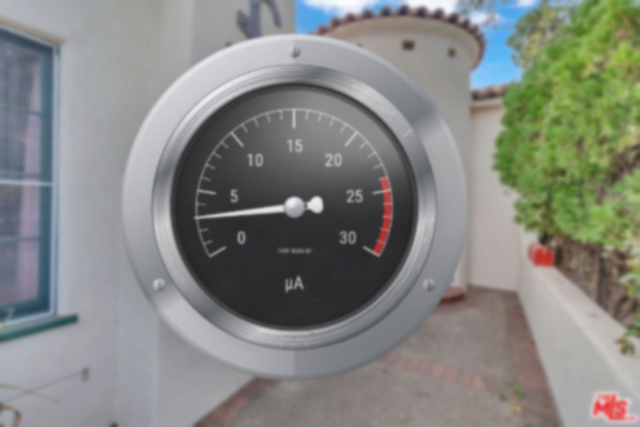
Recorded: 3 (µA)
